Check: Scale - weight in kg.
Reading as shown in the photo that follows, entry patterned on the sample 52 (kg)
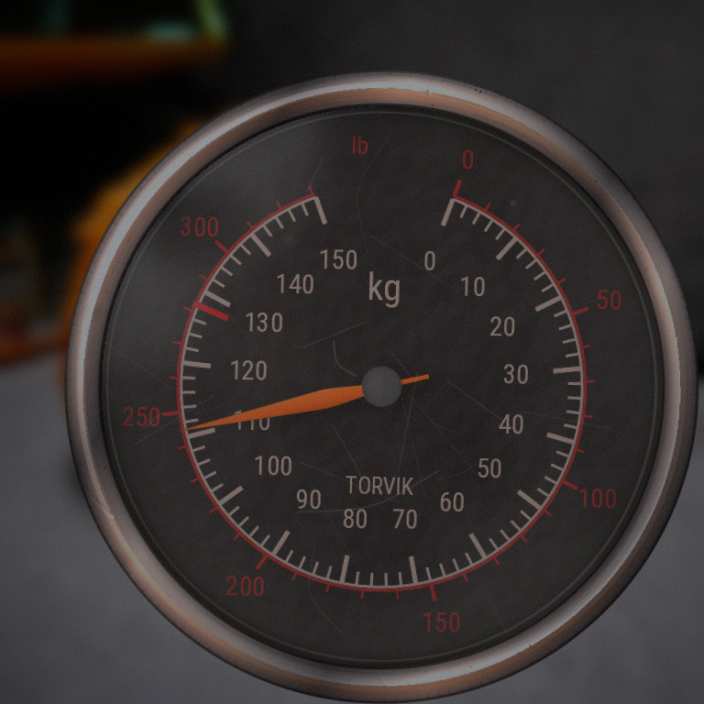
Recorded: 111 (kg)
